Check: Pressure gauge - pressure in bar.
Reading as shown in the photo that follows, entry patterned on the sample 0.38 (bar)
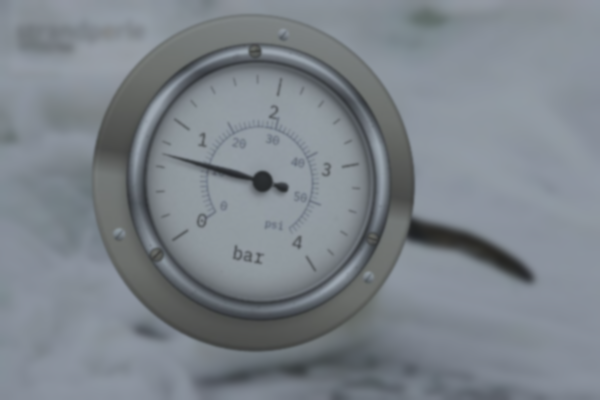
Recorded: 0.7 (bar)
